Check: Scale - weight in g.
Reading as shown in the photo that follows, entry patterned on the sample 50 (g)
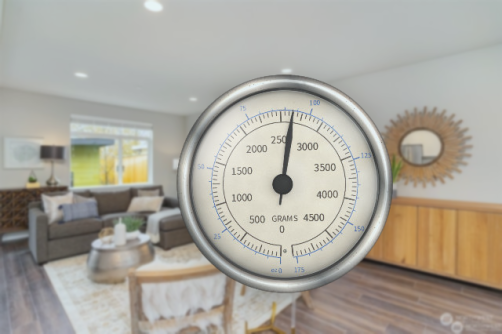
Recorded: 2650 (g)
